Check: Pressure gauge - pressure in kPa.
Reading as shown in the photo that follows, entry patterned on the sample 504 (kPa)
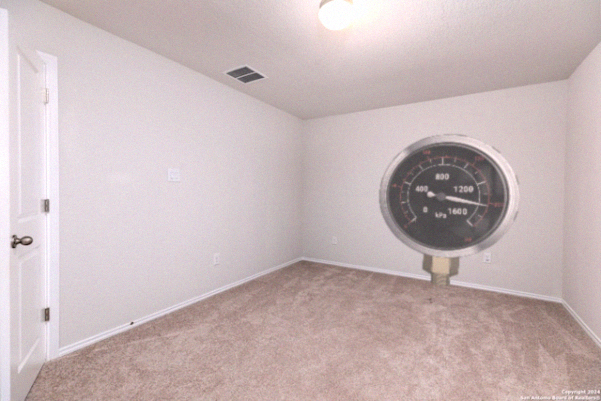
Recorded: 1400 (kPa)
